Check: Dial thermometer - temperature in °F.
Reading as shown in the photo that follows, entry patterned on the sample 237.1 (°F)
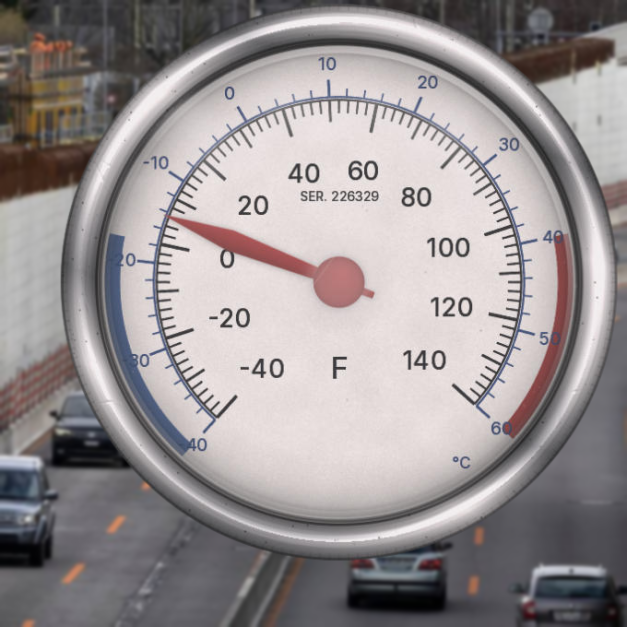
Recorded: 6 (°F)
